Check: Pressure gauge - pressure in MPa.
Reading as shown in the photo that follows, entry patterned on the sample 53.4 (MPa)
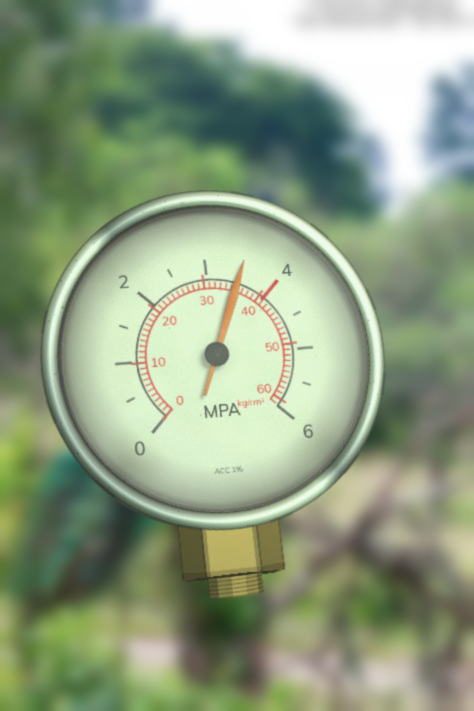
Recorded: 3.5 (MPa)
